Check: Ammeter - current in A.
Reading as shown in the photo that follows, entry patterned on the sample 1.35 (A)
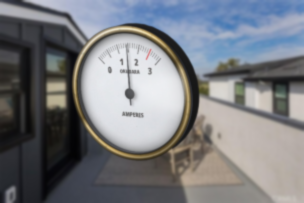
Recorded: 1.5 (A)
